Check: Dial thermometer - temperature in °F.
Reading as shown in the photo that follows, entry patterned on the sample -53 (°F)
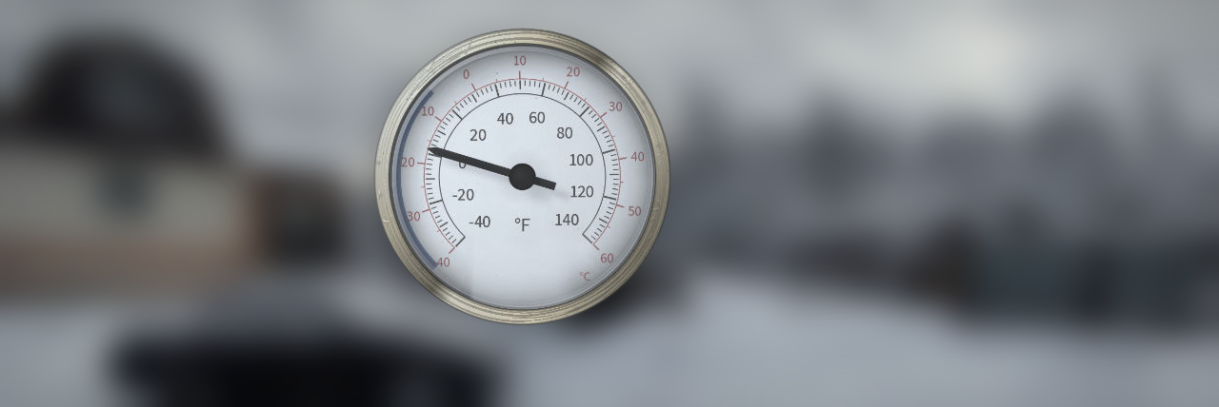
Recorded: 2 (°F)
